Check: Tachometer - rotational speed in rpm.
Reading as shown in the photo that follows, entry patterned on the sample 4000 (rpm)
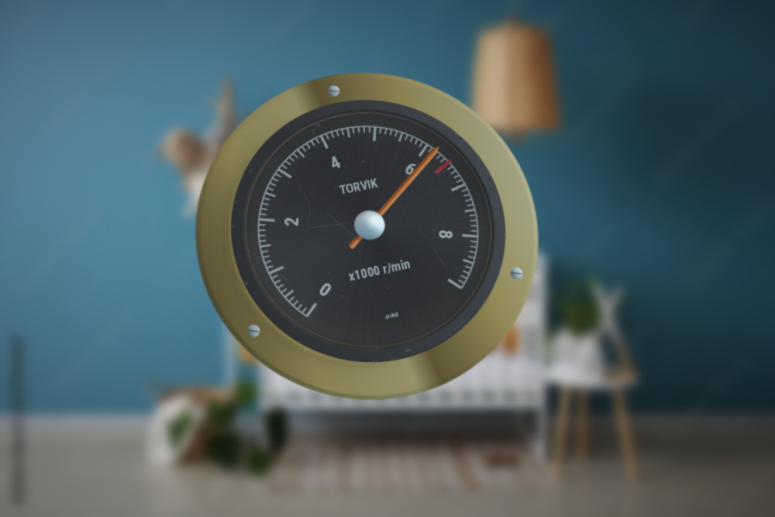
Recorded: 6200 (rpm)
